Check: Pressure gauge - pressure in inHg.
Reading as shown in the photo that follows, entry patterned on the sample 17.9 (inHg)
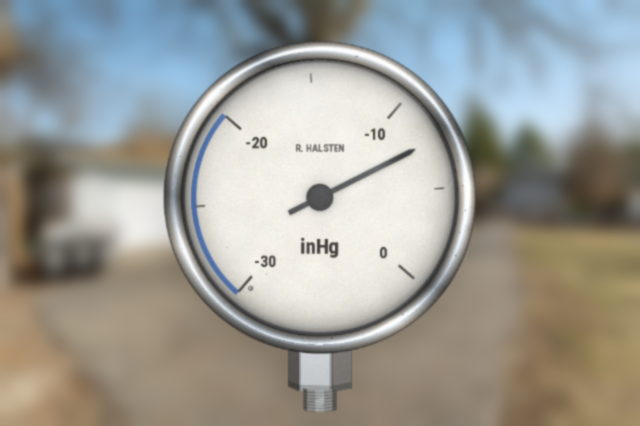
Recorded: -7.5 (inHg)
